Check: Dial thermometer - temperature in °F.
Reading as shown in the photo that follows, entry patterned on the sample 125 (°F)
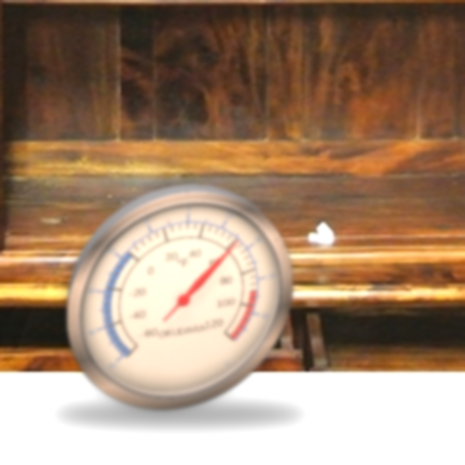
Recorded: 60 (°F)
